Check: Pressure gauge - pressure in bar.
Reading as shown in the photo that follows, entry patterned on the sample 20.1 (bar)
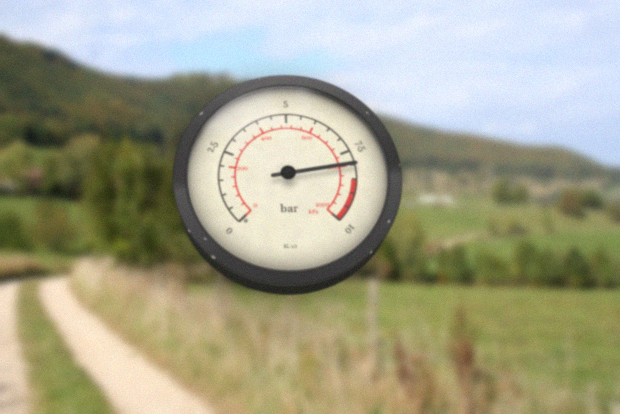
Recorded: 8 (bar)
